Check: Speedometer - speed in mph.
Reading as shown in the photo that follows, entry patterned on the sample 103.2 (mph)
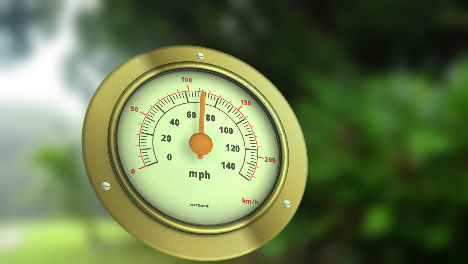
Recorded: 70 (mph)
